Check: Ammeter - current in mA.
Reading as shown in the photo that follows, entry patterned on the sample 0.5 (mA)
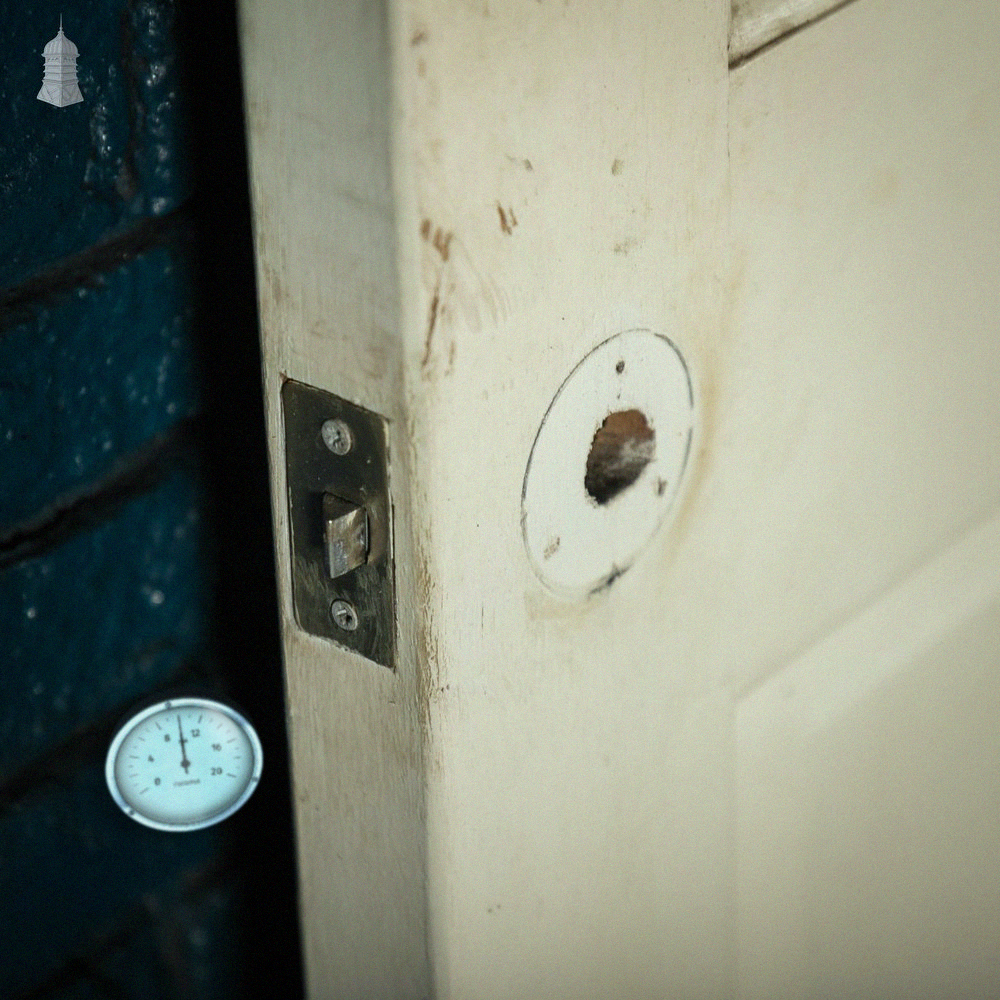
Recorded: 10 (mA)
